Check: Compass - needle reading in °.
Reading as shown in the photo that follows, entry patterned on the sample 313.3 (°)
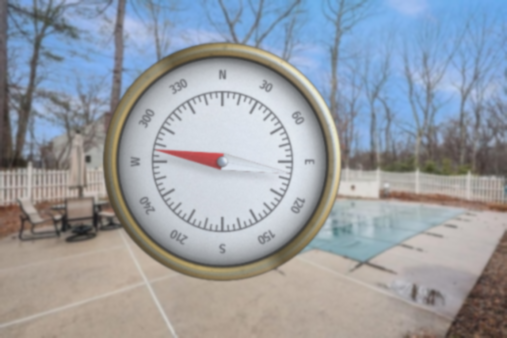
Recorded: 280 (°)
